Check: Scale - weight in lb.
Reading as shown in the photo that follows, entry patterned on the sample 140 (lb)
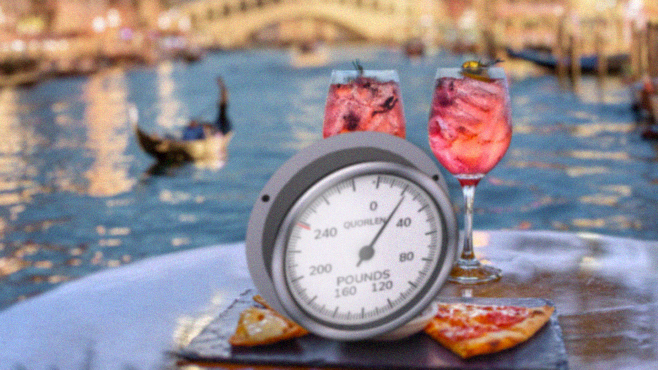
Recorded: 20 (lb)
